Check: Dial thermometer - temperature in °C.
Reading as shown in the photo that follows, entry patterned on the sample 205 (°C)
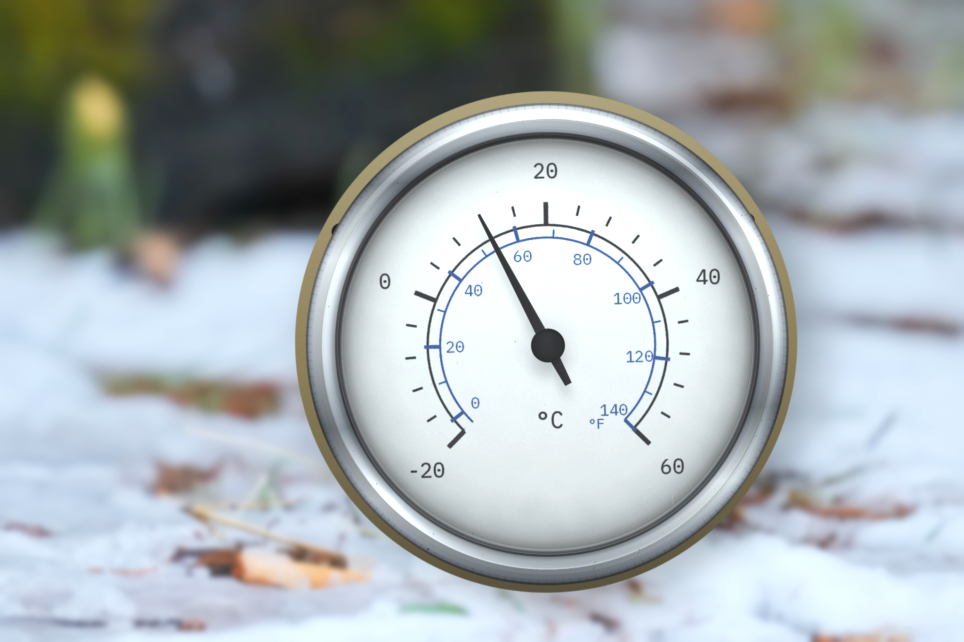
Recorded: 12 (°C)
